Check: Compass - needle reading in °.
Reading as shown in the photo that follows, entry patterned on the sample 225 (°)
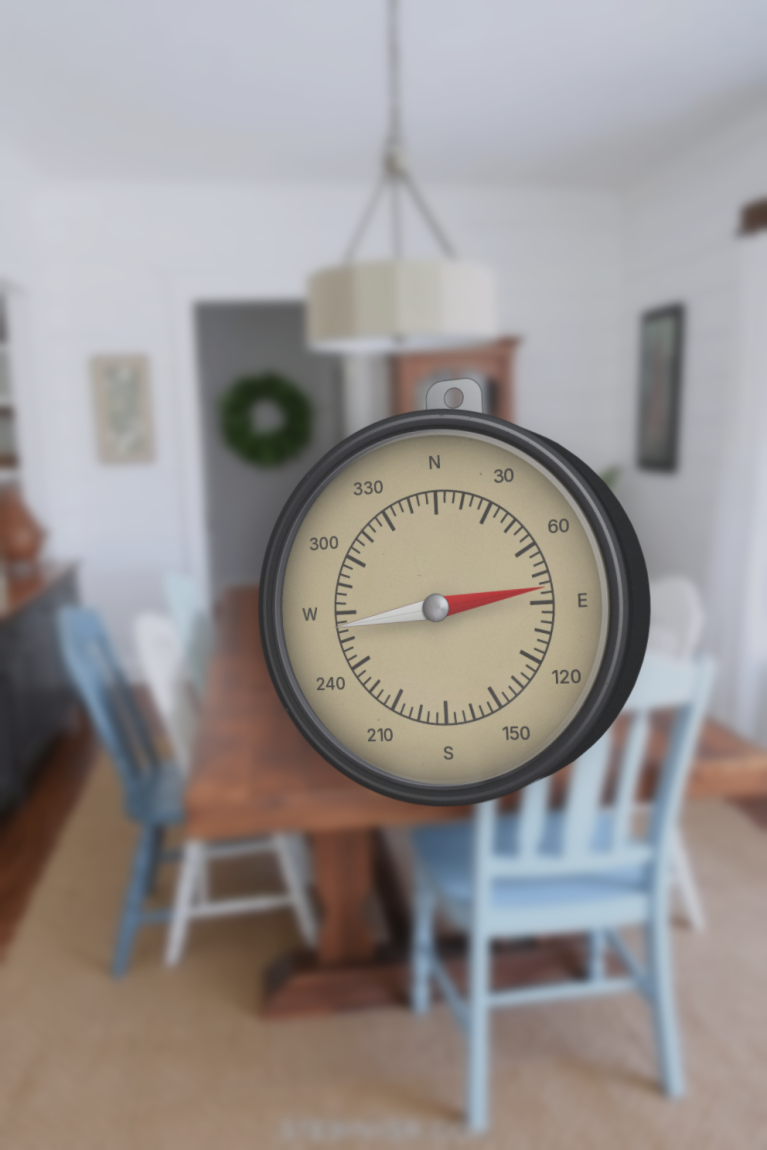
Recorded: 82.5 (°)
